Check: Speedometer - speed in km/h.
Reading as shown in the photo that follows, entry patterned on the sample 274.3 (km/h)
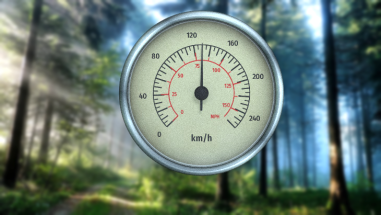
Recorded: 130 (km/h)
